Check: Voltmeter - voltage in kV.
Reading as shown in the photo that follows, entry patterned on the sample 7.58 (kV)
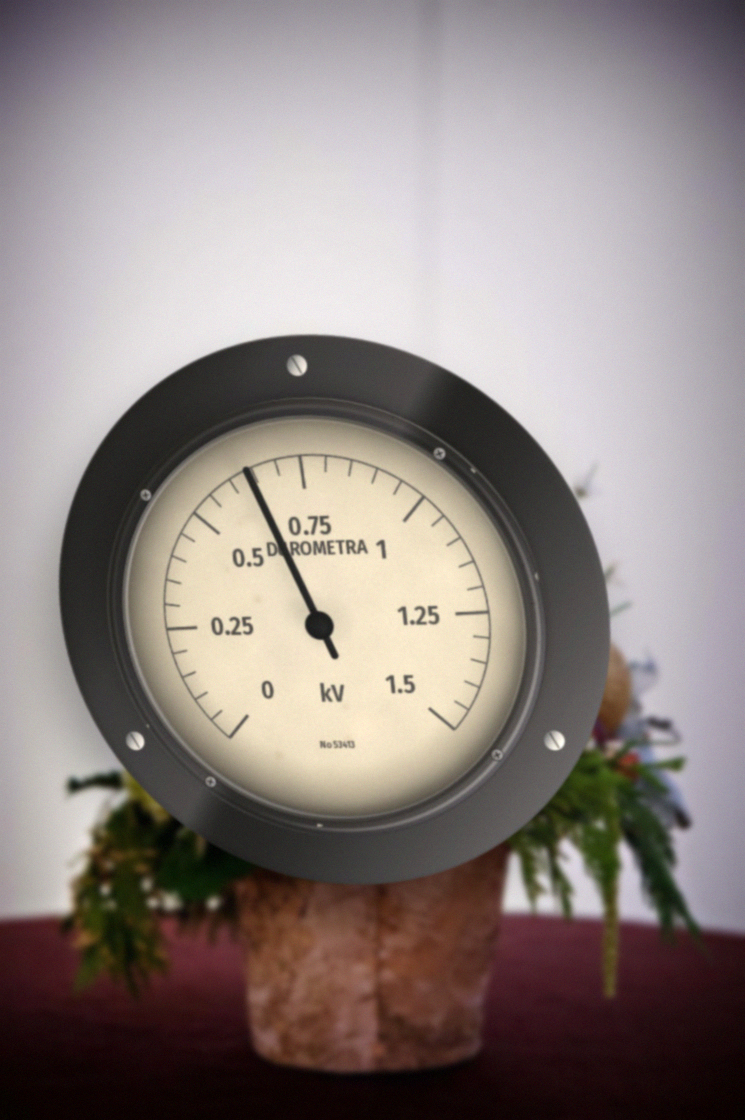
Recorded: 0.65 (kV)
